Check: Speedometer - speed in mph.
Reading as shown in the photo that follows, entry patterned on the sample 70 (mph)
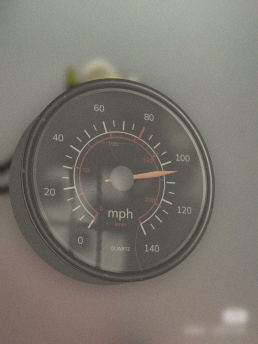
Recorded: 105 (mph)
